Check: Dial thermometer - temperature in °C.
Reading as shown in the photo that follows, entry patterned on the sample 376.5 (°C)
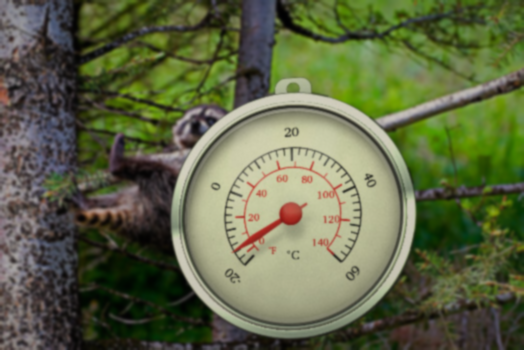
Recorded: -16 (°C)
